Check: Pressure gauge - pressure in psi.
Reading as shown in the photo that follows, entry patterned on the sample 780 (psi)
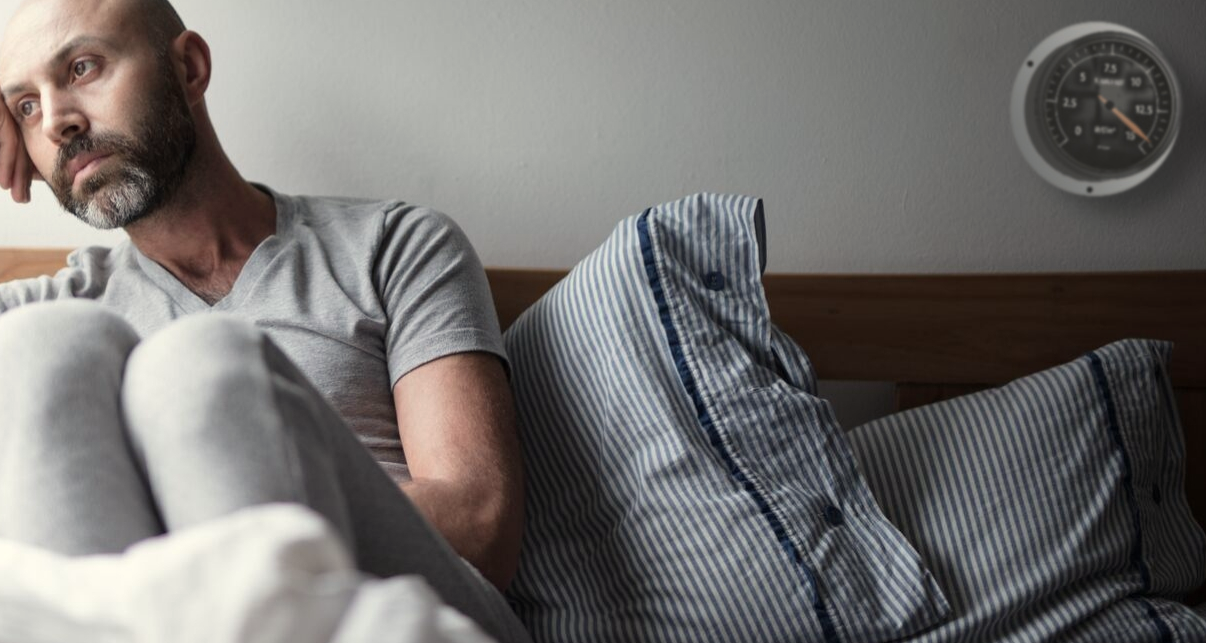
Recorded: 14.5 (psi)
